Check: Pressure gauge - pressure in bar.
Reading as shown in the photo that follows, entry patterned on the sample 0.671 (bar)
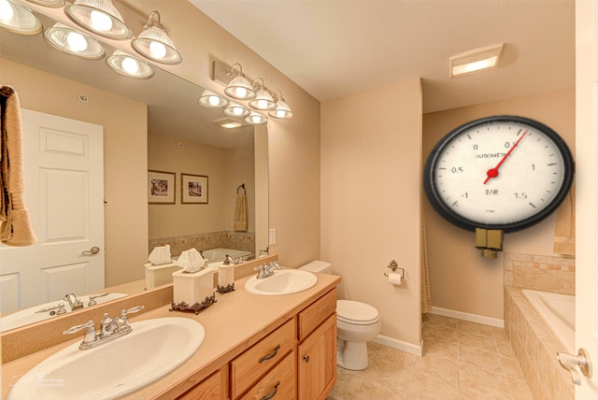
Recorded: 0.55 (bar)
